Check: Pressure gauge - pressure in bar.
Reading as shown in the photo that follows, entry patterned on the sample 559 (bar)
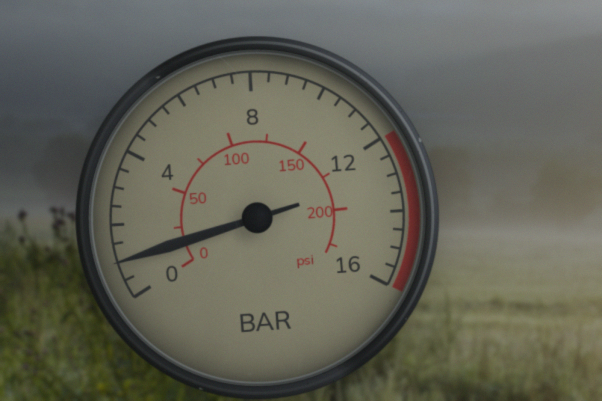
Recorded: 1 (bar)
